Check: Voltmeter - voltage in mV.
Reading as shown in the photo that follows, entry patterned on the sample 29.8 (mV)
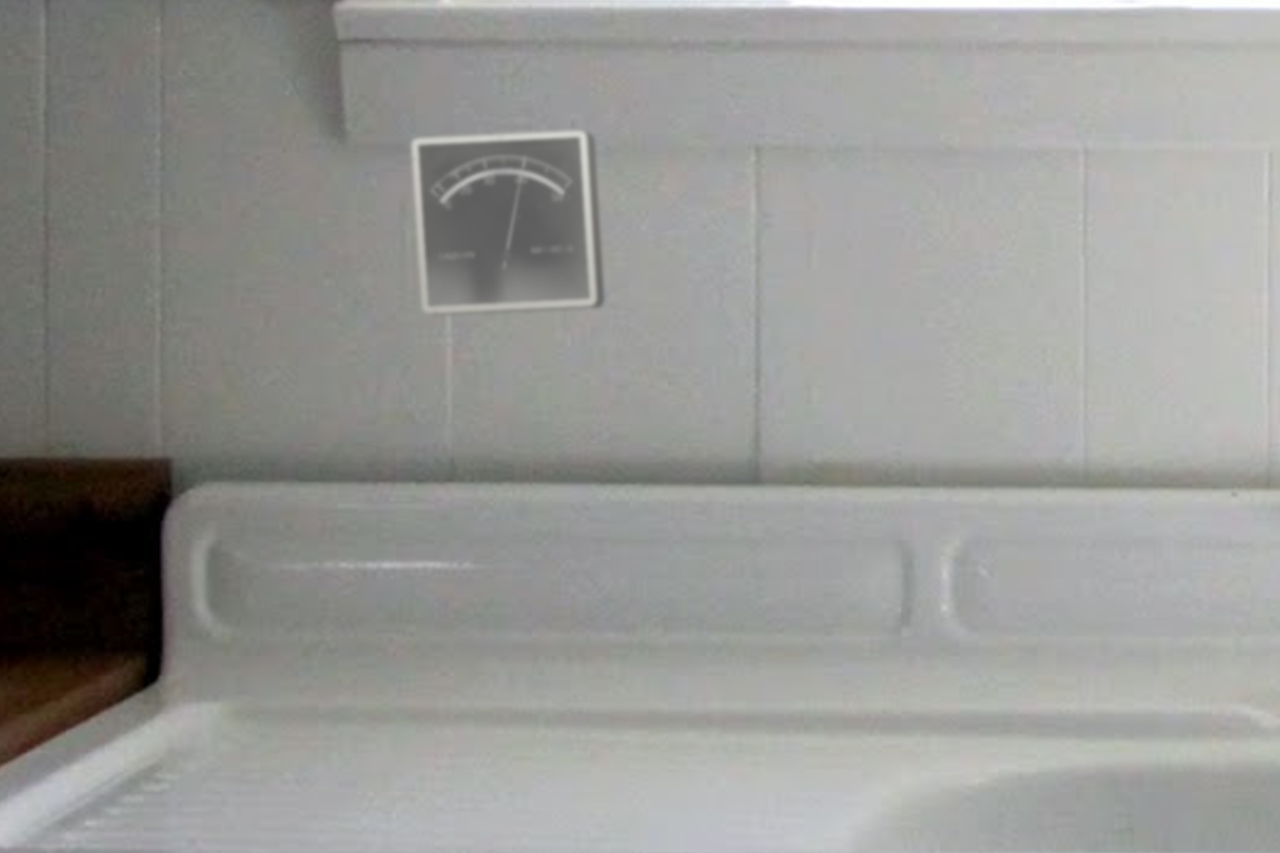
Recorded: 40 (mV)
